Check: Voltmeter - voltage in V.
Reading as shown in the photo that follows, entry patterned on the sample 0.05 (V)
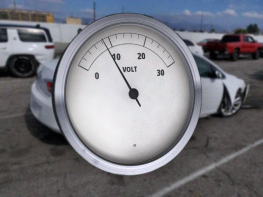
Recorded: 8 (V)
